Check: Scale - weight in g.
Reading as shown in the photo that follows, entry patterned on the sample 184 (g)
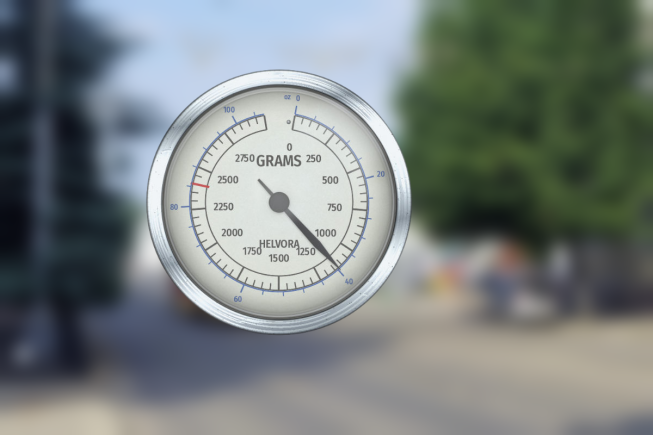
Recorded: 1125 (g)
